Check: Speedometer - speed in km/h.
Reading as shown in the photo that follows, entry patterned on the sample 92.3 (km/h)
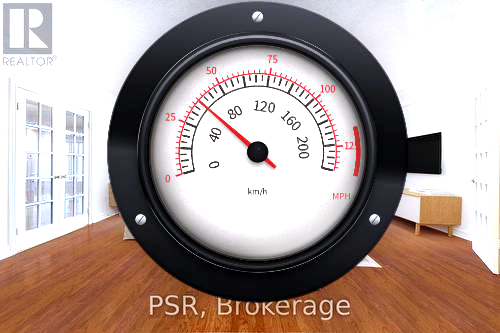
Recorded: 60 (km/h)
